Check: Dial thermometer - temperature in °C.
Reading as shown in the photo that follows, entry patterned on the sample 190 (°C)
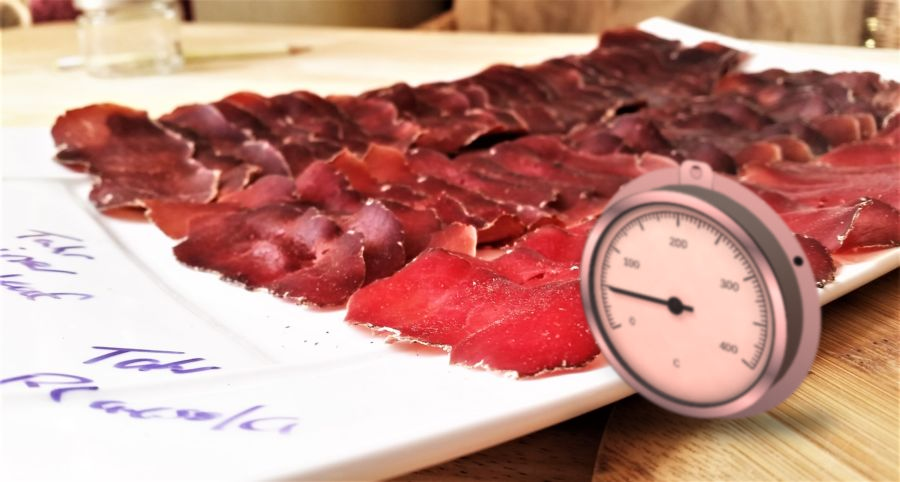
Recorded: 50 (°C)
